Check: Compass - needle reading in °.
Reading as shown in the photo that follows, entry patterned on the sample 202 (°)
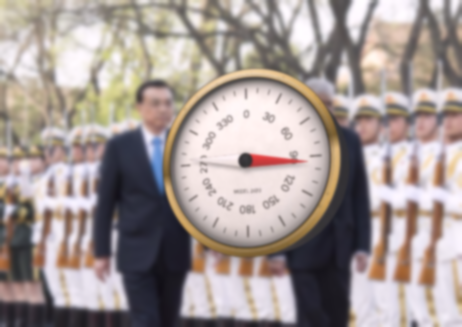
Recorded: 95 (°)
